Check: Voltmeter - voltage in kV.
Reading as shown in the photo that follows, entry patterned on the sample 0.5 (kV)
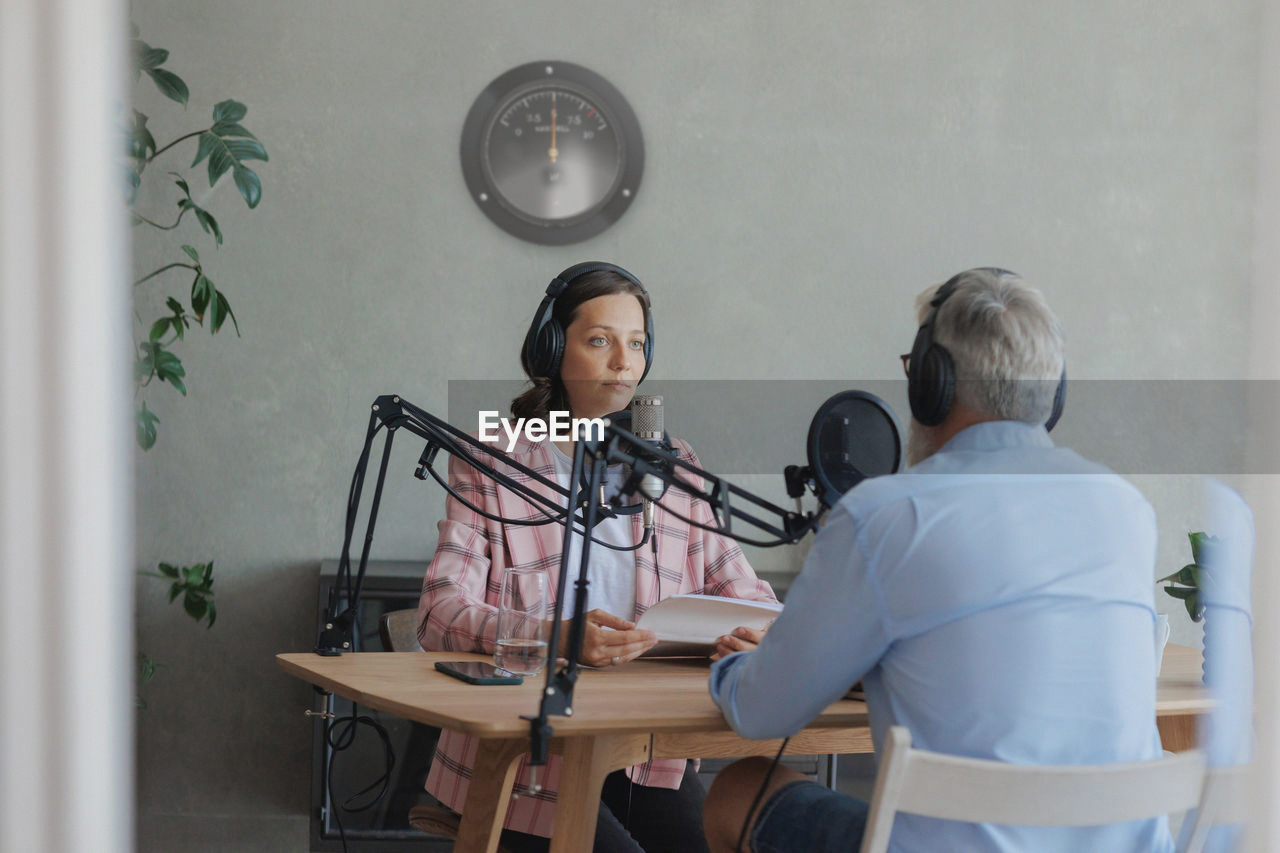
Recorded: 5 (kV)
